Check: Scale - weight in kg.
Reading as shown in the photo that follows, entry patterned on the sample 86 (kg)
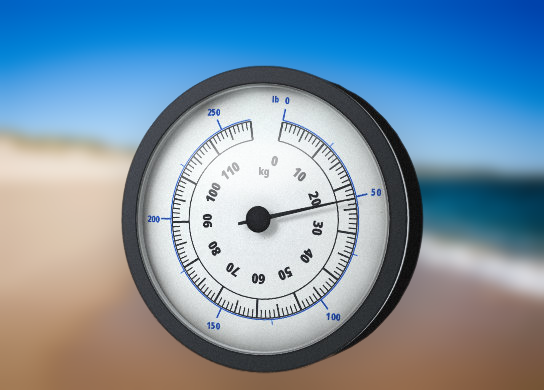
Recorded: 23 (kg)
